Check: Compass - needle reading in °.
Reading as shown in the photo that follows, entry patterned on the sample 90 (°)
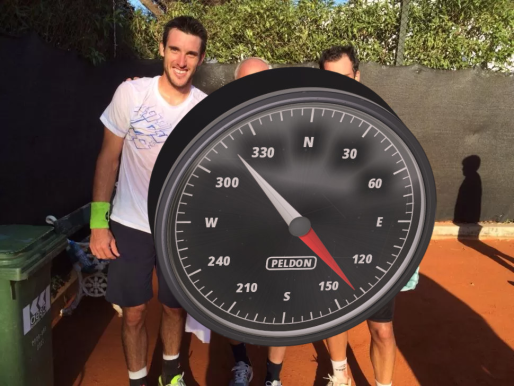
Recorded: 137.5 (°)
